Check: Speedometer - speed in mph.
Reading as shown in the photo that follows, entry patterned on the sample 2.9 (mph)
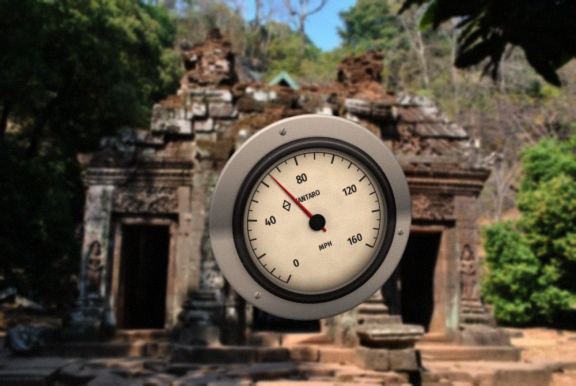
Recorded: 65 (mph)
